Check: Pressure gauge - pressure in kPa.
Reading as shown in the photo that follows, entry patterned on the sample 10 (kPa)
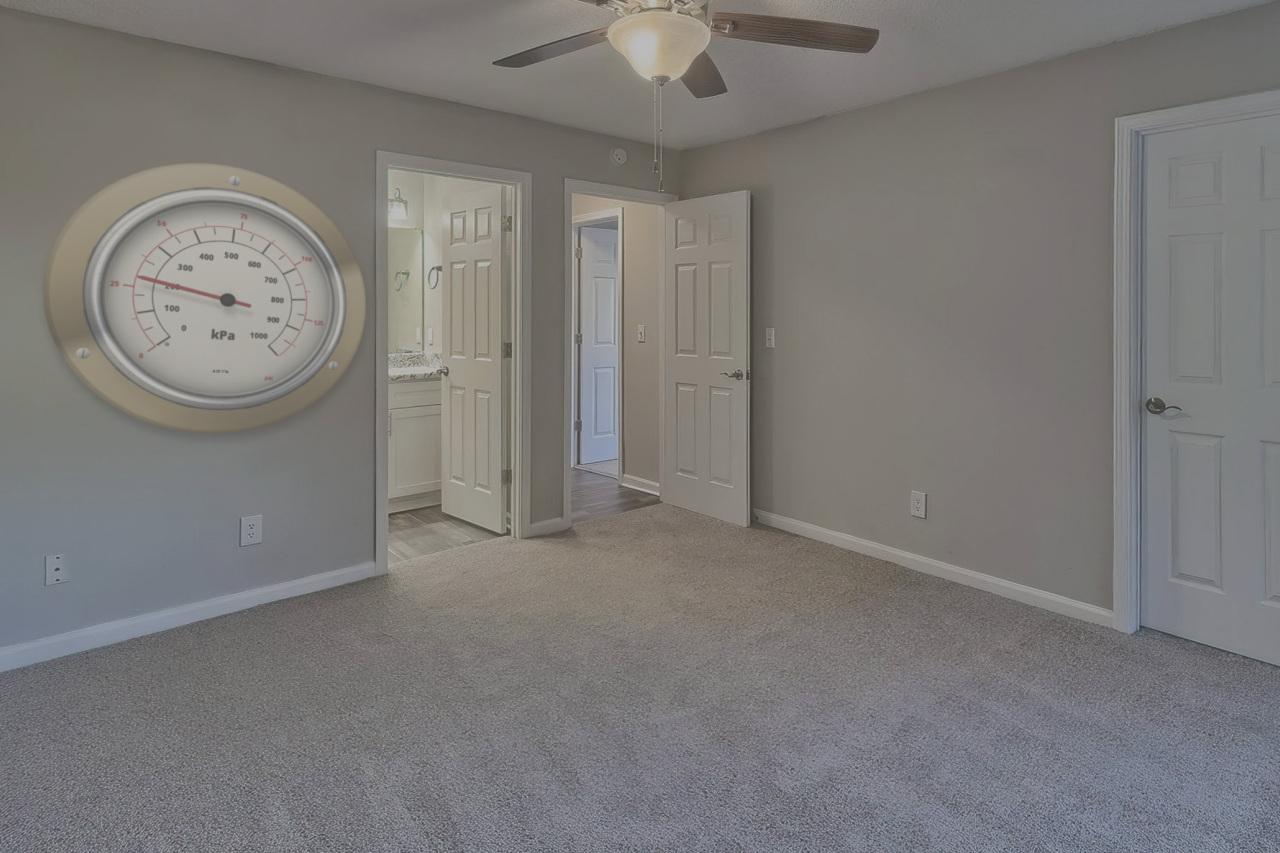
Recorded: 200 (kPa)
